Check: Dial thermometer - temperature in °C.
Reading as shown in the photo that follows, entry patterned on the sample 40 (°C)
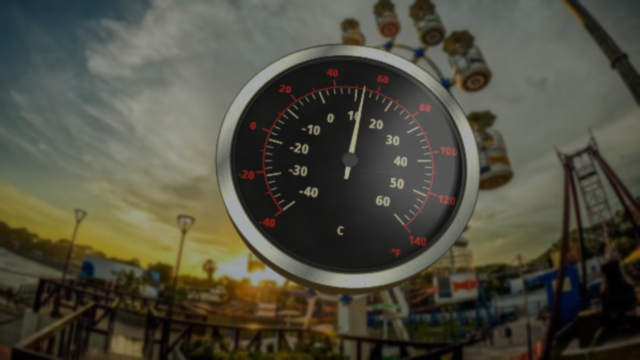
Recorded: 12 (°C)
